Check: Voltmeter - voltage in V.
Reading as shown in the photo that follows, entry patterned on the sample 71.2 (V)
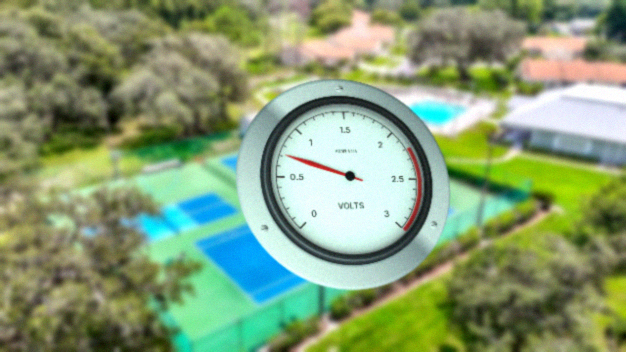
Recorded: 0.7 (V)
